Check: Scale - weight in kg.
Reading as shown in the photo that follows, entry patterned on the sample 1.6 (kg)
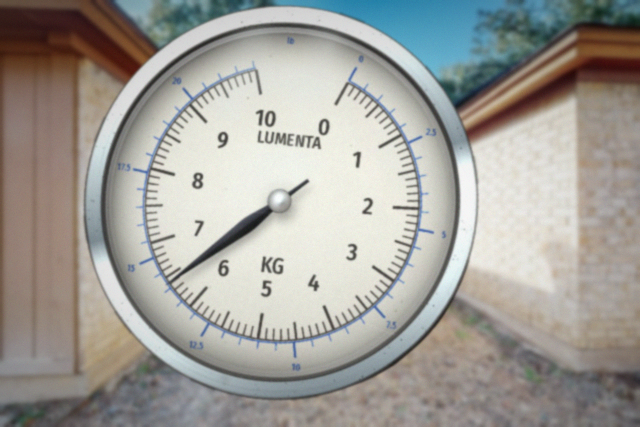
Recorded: 6.4 (kg)
